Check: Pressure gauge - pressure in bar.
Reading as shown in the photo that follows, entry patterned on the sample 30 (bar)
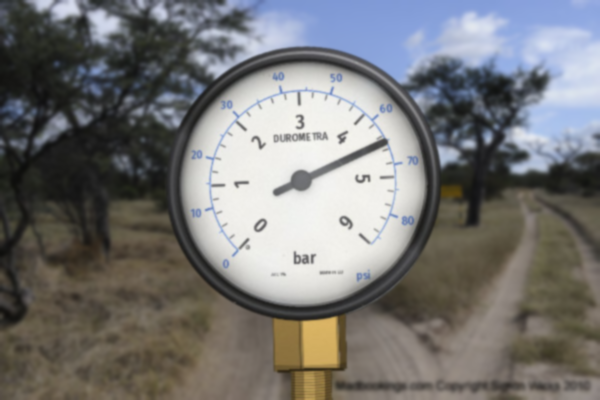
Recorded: 4.5 (bar)
